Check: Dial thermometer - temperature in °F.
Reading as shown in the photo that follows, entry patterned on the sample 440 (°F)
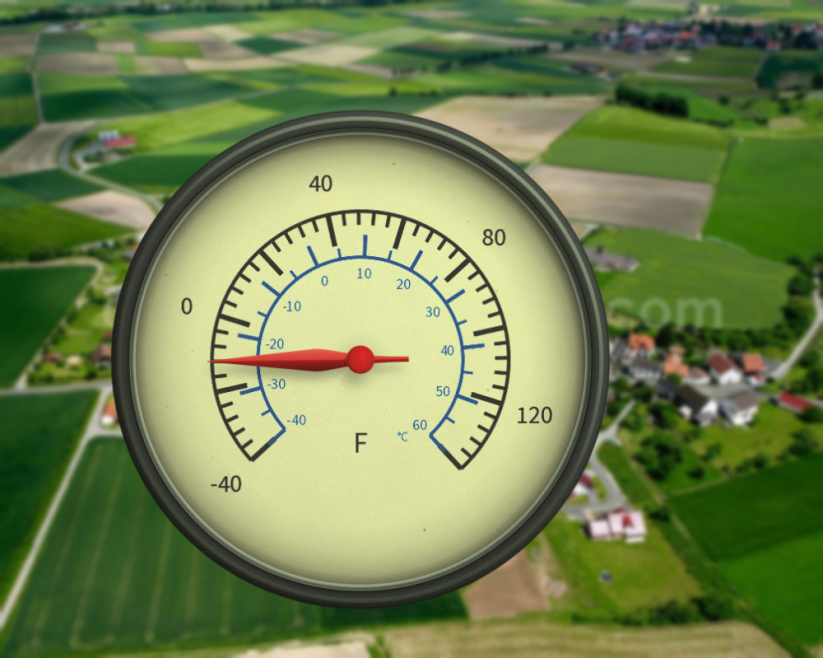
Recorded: -12 (°F)
